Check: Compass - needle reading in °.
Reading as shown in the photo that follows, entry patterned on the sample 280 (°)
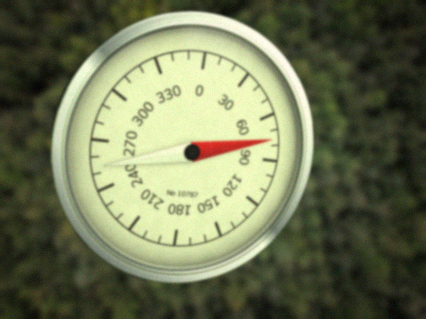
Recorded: 75 (°)
